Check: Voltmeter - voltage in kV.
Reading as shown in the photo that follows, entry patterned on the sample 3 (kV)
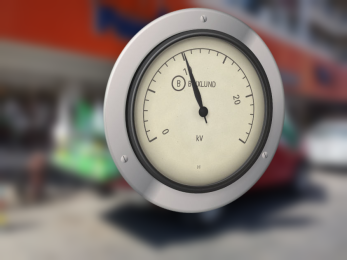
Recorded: 10 (kV)
